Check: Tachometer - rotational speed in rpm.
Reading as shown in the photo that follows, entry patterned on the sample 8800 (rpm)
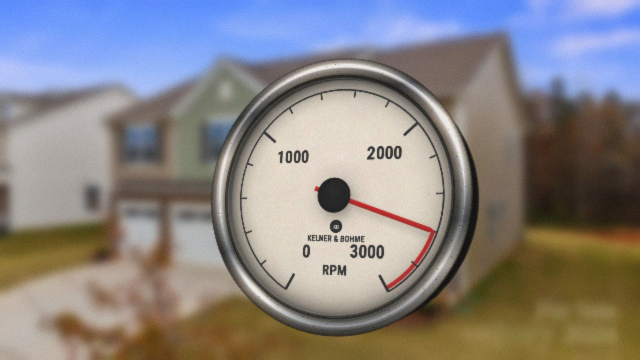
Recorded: 2600 (rpm)
